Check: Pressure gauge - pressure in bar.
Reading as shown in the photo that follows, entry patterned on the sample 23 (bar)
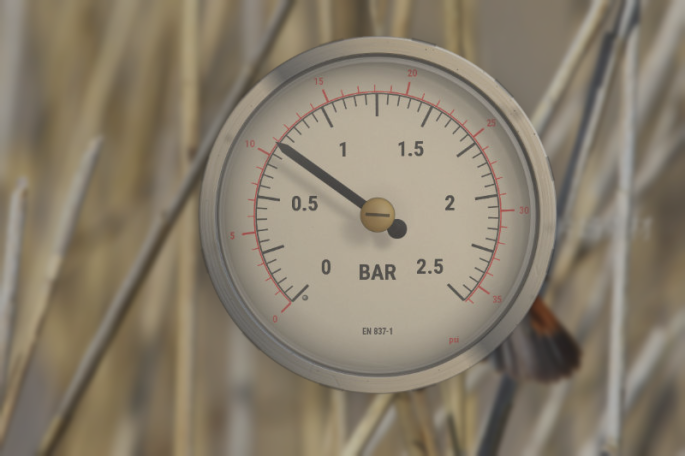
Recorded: 0.75 (bar)
